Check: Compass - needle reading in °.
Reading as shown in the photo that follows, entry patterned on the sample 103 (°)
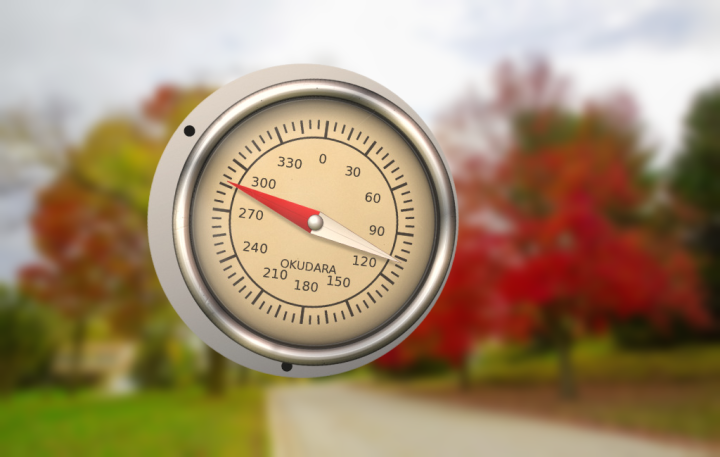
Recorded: 287.5 (°)
